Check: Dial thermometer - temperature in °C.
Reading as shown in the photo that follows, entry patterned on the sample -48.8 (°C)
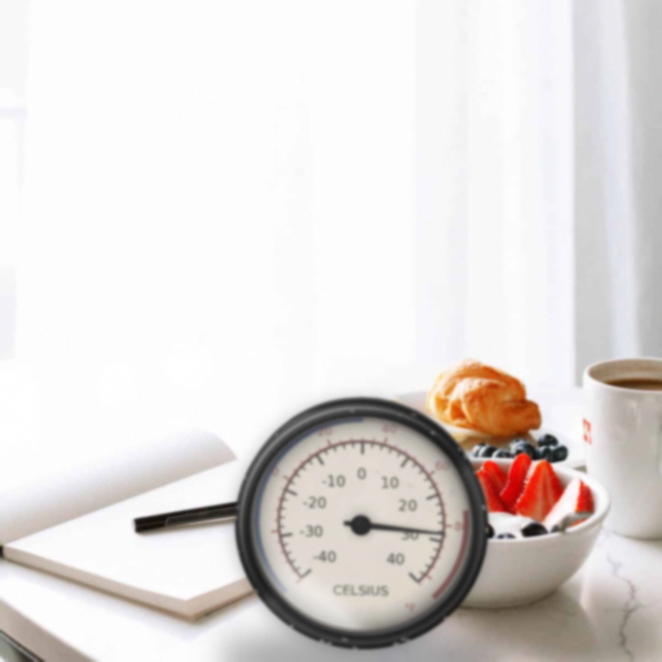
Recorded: 28 (°C)
